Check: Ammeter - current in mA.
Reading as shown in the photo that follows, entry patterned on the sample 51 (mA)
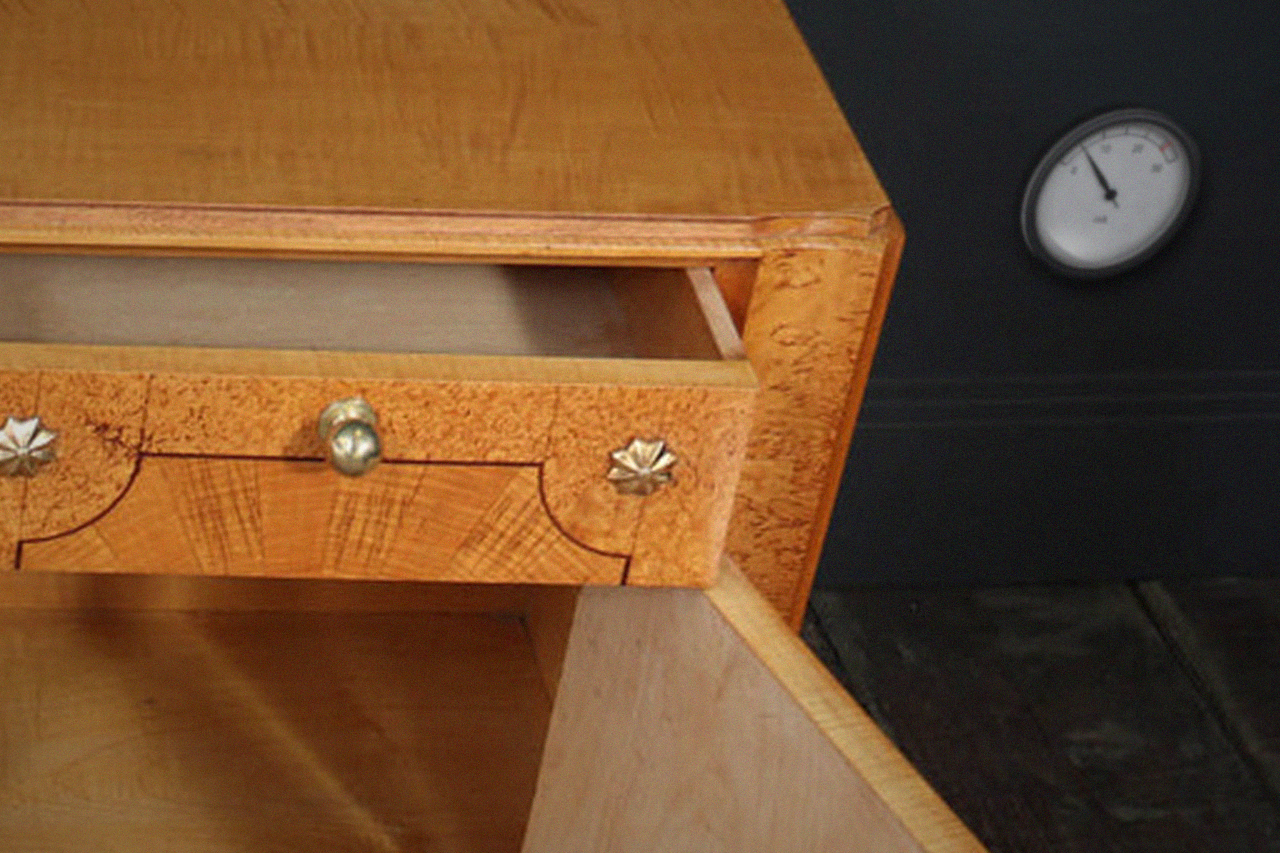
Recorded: 5 (mA)
